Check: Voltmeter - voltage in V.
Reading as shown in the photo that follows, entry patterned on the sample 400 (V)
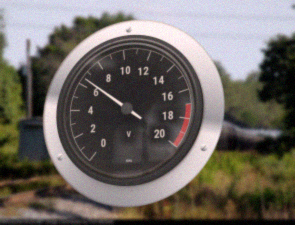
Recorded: 6.5 (V)
